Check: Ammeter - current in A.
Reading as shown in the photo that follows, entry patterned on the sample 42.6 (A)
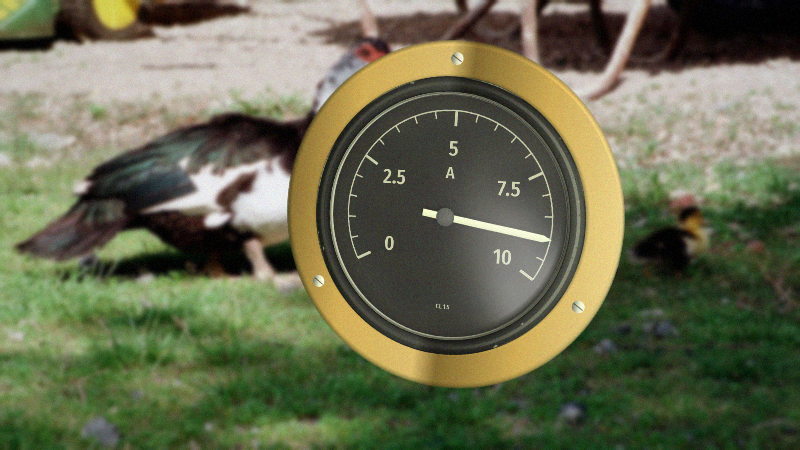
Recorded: 9 (A)
